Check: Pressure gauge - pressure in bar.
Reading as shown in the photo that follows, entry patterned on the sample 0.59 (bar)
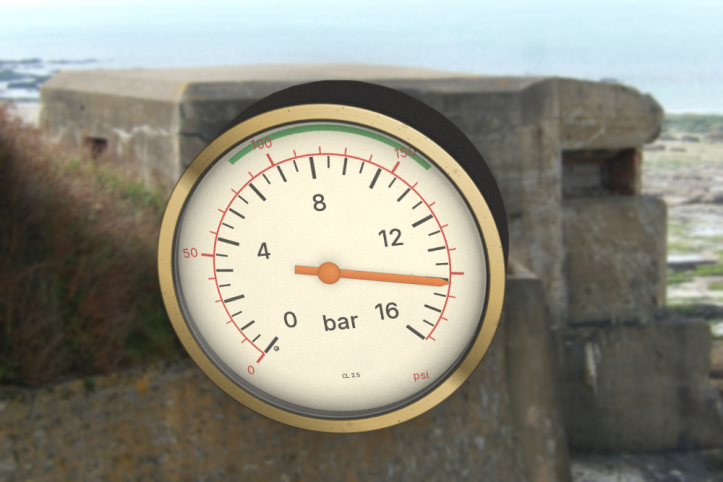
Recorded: 14 (bar)
